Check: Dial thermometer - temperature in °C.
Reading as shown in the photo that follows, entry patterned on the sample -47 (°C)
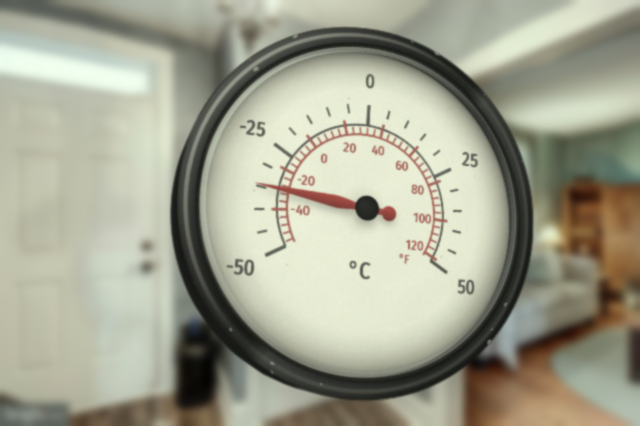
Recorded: -35 (°C)
